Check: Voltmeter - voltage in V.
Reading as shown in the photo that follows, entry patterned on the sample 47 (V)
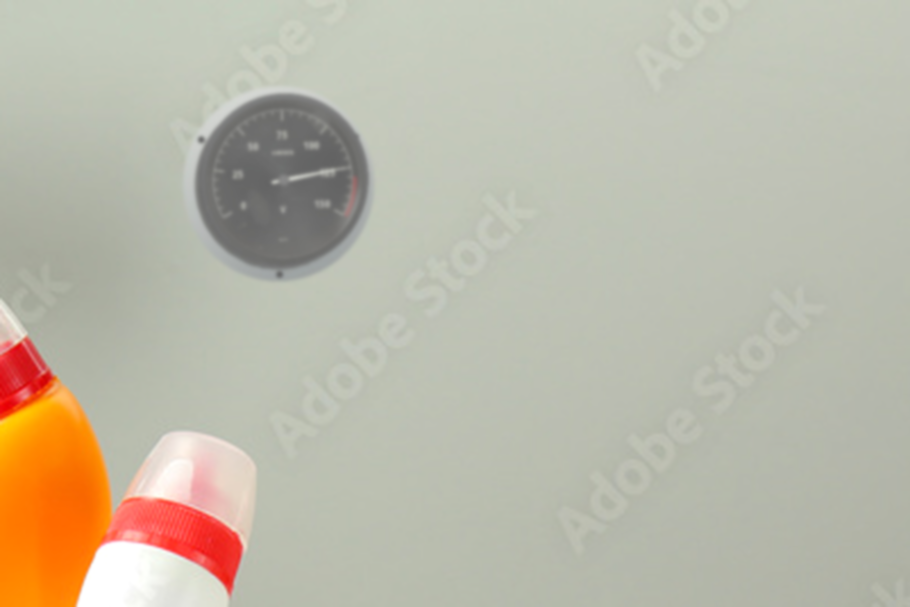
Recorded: 125 (V)
